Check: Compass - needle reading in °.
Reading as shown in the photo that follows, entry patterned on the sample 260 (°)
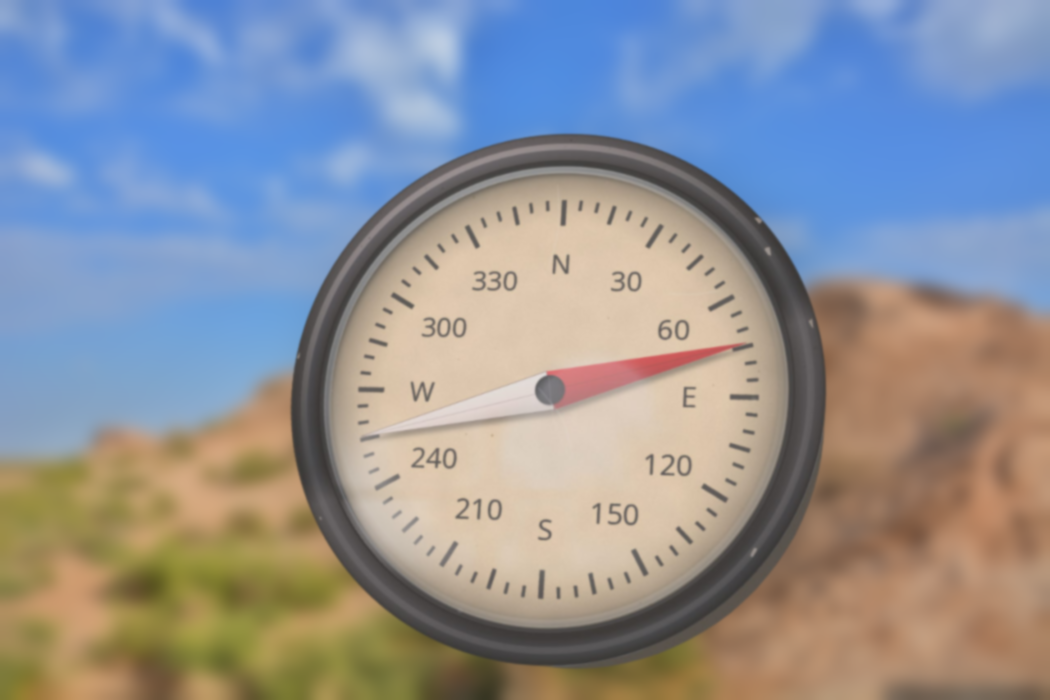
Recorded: 75 (°)
